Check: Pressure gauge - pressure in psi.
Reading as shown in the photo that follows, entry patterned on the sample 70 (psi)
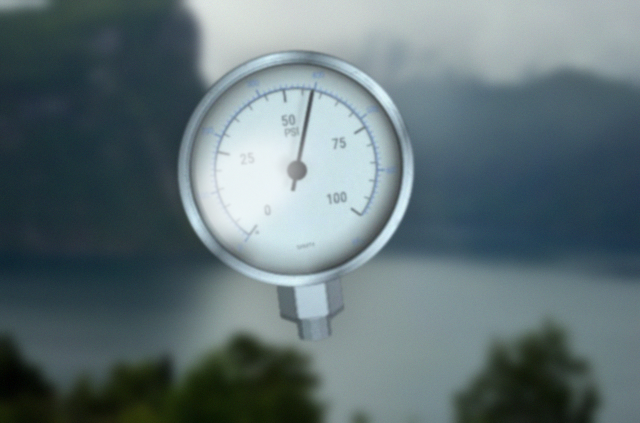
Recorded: 57.5 (psi)
